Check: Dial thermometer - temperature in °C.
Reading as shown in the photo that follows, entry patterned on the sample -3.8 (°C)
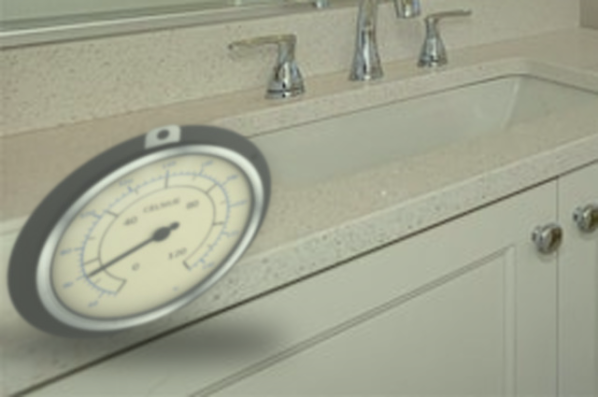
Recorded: 15 (°C)
